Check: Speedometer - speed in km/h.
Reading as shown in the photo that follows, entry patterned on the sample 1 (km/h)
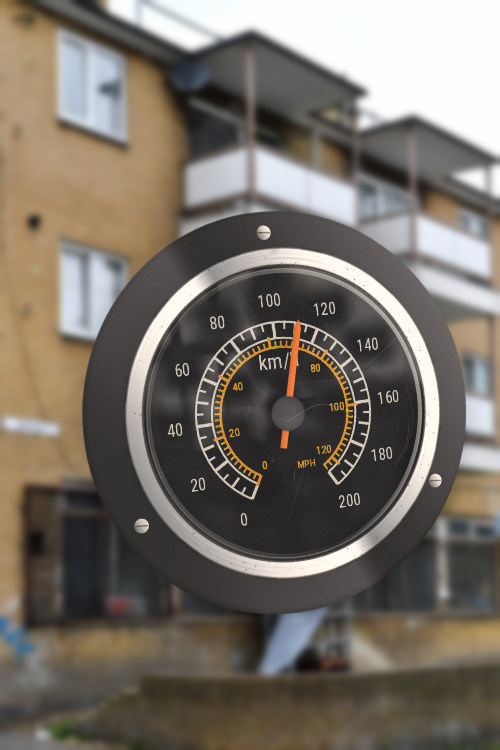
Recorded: 110 (km/h)
